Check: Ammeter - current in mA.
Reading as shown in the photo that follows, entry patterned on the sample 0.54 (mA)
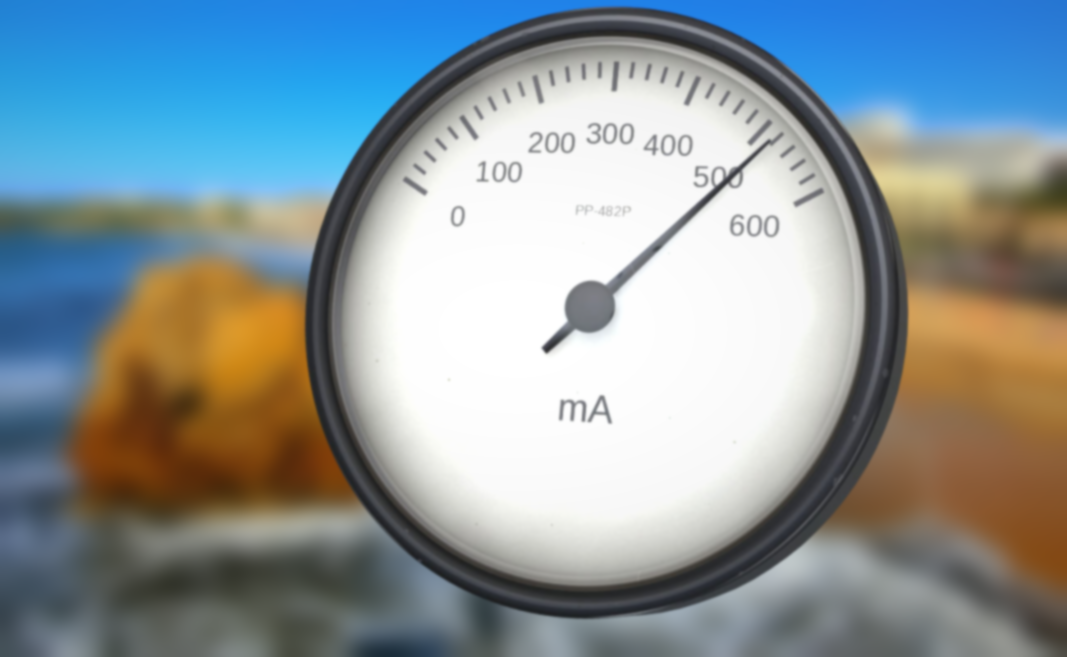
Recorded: 520 (mA)
